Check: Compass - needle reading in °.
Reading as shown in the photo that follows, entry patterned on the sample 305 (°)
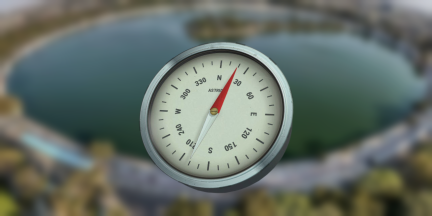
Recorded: 20 (°)
